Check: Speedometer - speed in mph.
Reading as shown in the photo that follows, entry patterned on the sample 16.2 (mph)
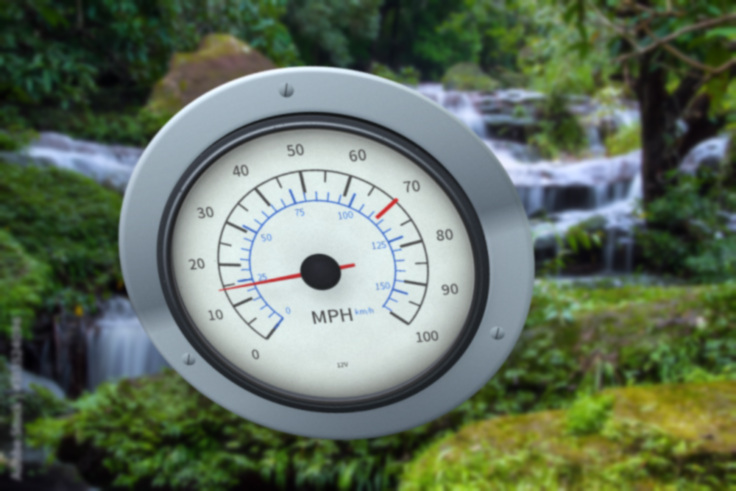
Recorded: 15 (mph)
